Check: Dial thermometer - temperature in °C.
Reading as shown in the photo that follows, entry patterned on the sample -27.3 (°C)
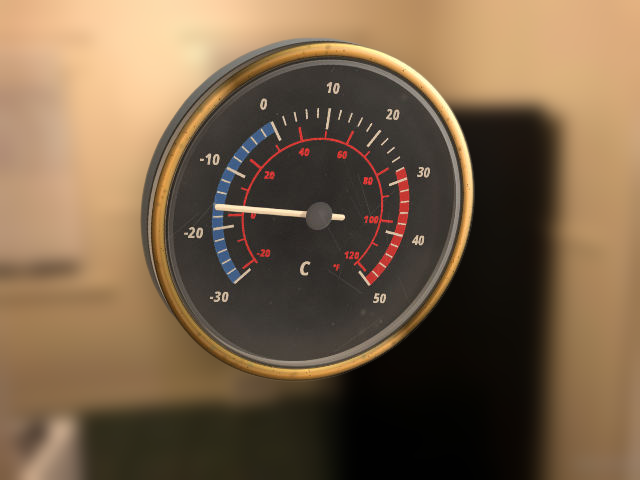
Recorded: -16 (°C)
